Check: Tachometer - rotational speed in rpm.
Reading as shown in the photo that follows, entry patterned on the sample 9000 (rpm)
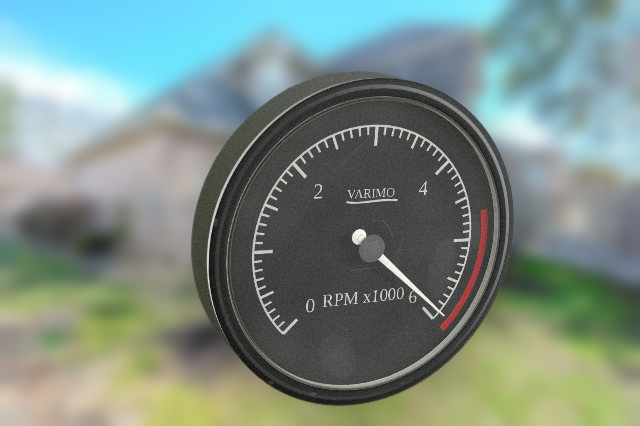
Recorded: 5900 (rpm)
